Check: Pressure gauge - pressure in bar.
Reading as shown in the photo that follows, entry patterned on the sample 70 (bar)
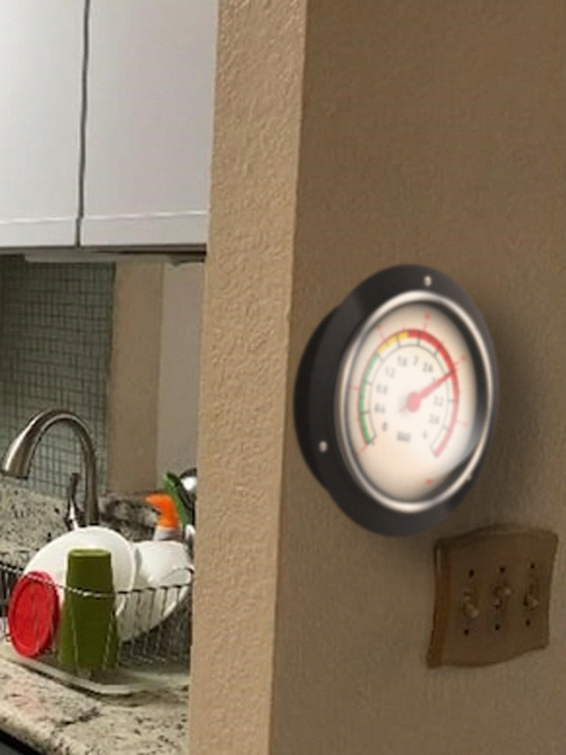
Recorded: 2.8 (bar)
